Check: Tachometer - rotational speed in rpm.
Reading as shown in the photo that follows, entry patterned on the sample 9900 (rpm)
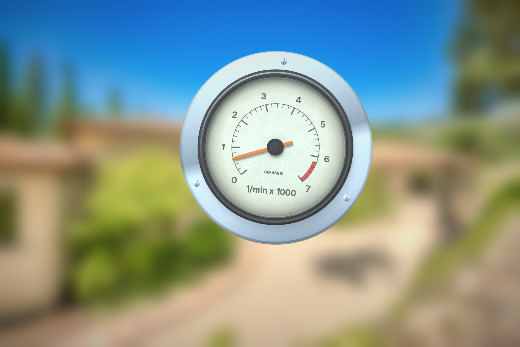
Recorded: 600 (rpm)
